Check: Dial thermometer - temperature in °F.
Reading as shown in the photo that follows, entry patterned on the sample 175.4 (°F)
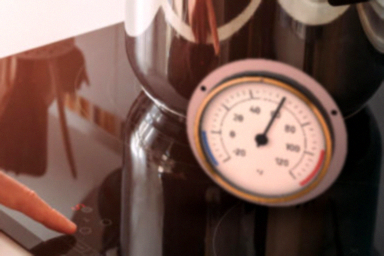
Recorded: 60 (°F)
